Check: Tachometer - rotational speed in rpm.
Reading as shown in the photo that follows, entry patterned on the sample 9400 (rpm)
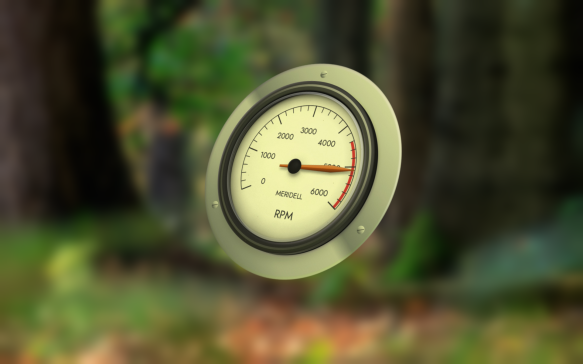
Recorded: 5100 (rpm)
